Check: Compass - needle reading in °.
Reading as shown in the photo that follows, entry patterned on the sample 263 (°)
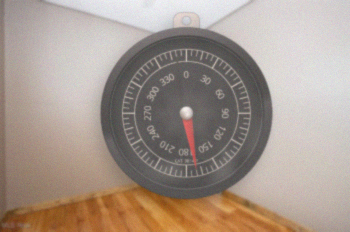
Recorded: 170 (°)
